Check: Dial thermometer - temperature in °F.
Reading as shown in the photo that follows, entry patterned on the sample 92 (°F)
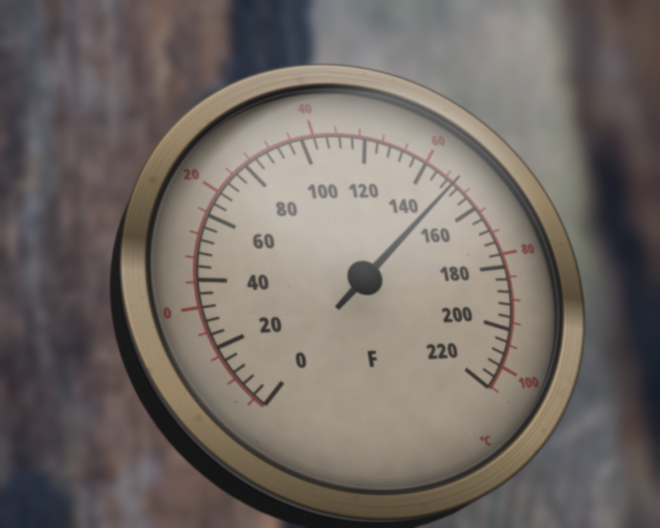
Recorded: 150 (°F)
